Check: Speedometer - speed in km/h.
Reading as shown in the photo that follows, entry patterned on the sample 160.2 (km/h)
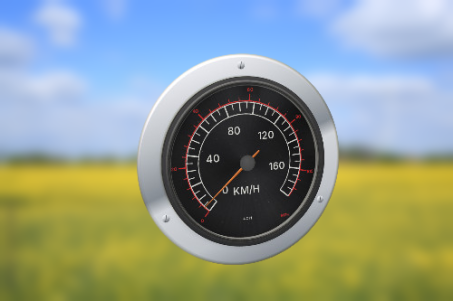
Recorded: 5 (km/h)
